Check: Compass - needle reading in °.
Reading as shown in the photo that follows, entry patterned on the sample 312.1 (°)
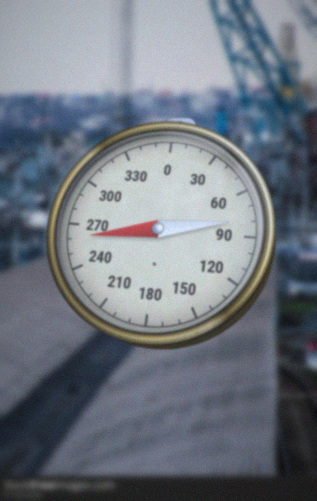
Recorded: 260 (°)
